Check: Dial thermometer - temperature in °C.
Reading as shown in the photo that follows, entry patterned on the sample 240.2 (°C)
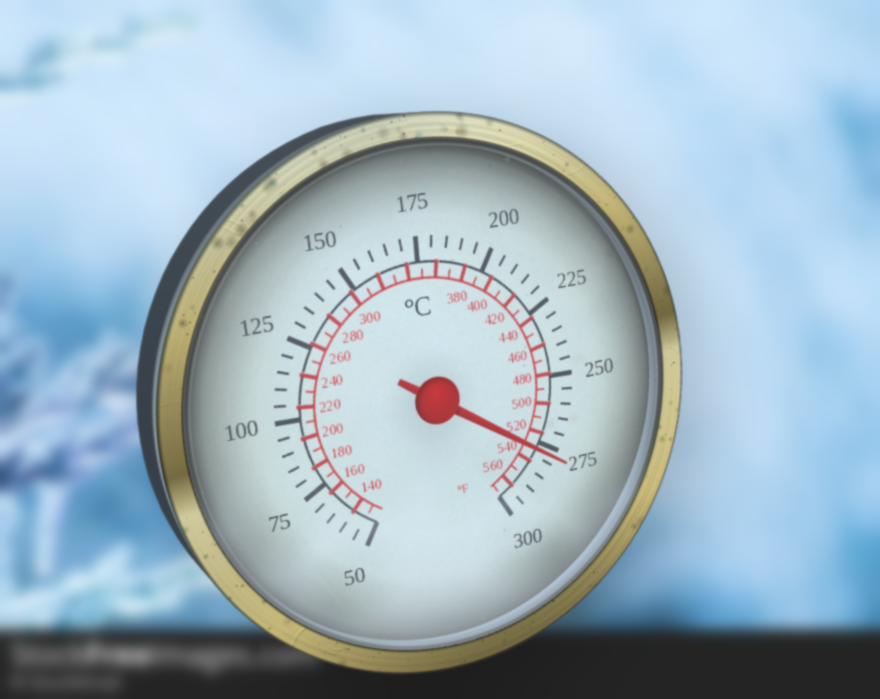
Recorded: 277.5 (°C)
